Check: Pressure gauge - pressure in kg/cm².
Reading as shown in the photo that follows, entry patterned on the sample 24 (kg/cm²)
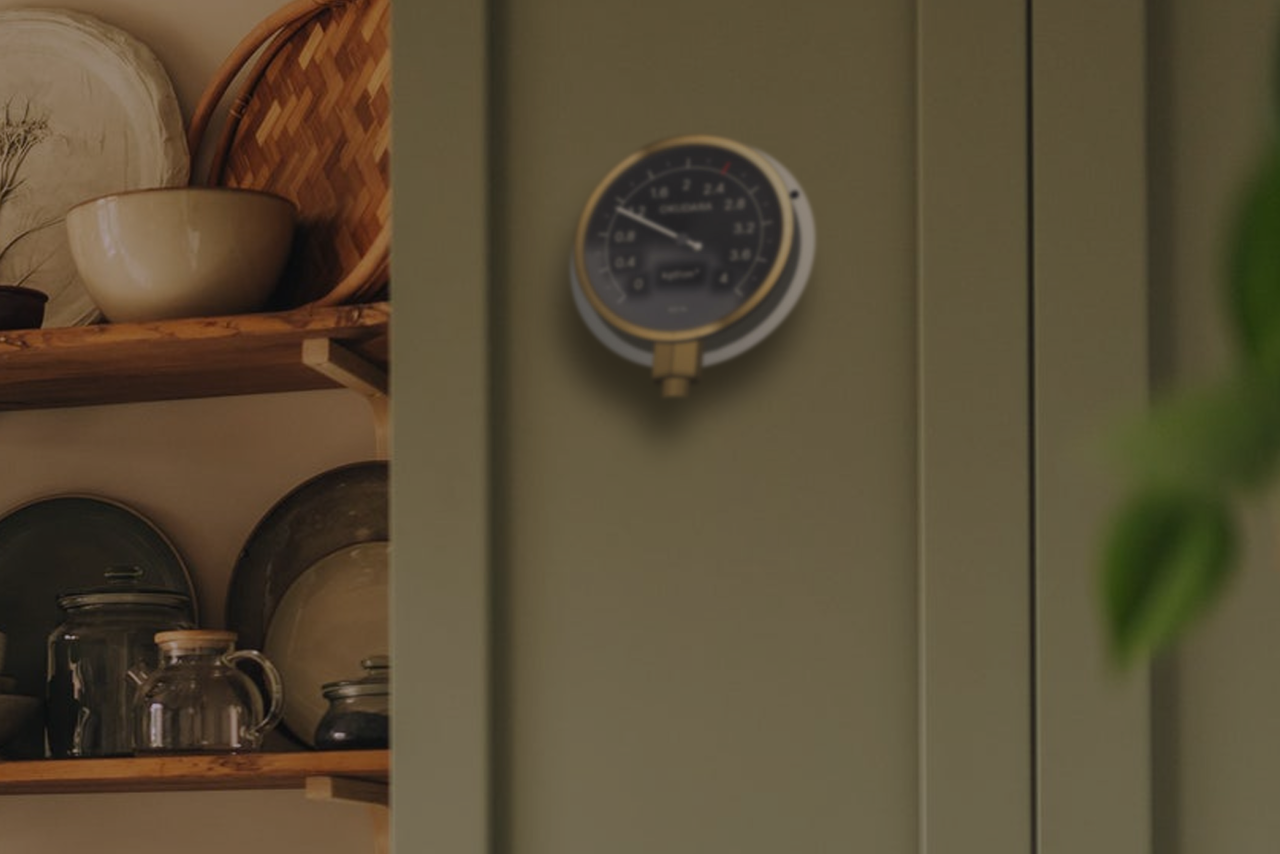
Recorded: 1.1 (kg/cm²)
